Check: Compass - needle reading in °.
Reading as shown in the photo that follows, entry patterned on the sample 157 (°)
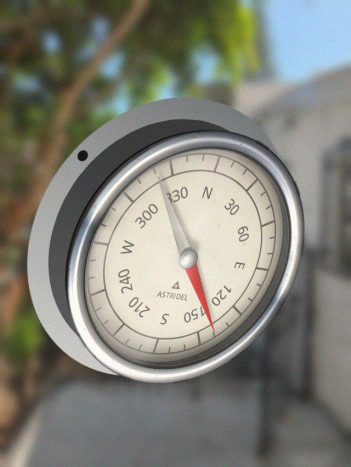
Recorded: 140 (°)
